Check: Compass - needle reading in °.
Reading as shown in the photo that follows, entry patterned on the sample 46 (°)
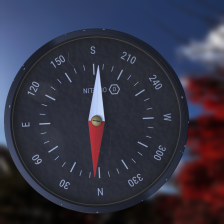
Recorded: 5 (°)
